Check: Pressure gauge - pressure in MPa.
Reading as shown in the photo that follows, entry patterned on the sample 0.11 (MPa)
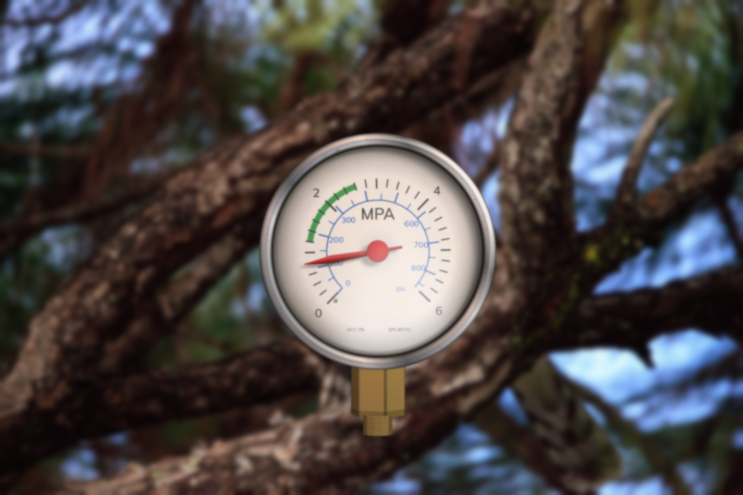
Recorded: 0.8 (MPa)
